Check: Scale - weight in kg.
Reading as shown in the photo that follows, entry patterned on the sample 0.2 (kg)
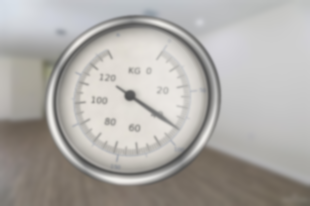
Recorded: 40 (kg)
